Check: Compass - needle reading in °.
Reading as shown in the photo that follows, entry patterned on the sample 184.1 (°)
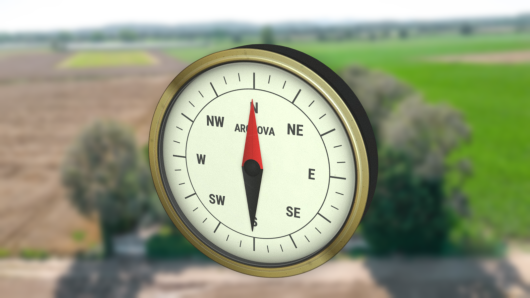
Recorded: 0 (°)
